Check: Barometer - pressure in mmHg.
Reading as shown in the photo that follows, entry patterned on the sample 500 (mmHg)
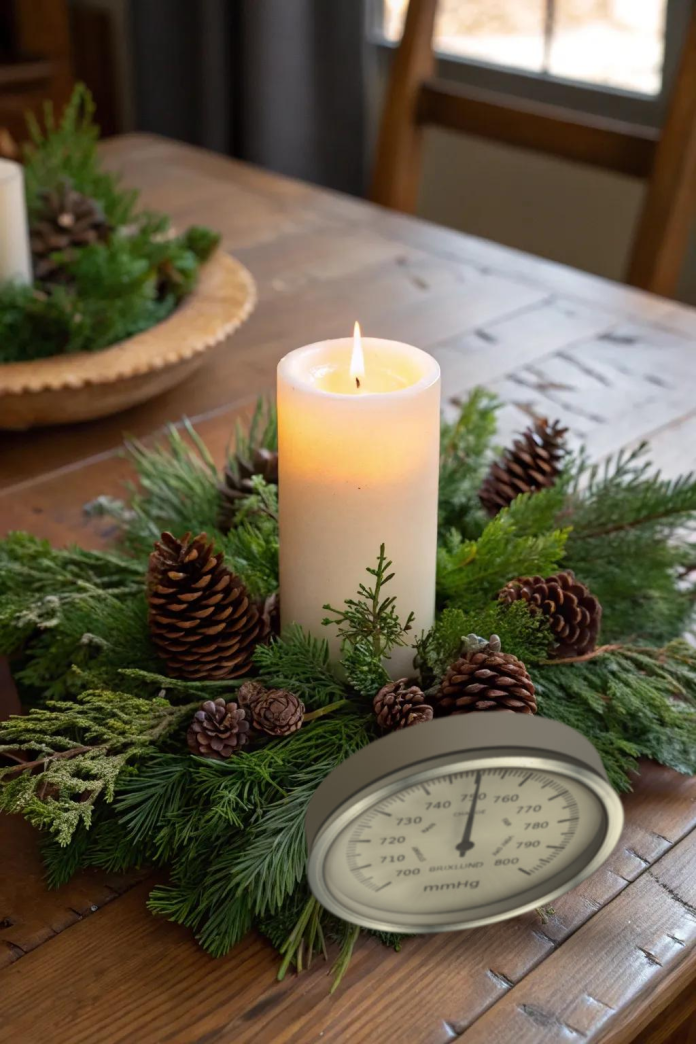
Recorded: 750 (mmHg)
